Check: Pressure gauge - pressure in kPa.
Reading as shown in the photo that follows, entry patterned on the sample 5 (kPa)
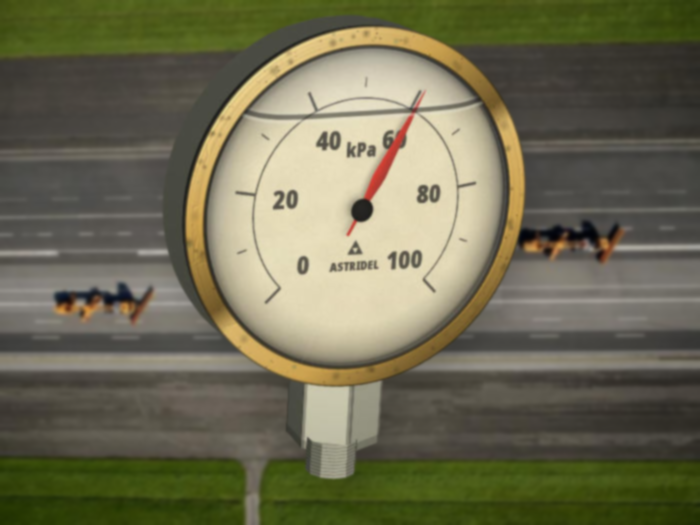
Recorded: 60 (kPa)
